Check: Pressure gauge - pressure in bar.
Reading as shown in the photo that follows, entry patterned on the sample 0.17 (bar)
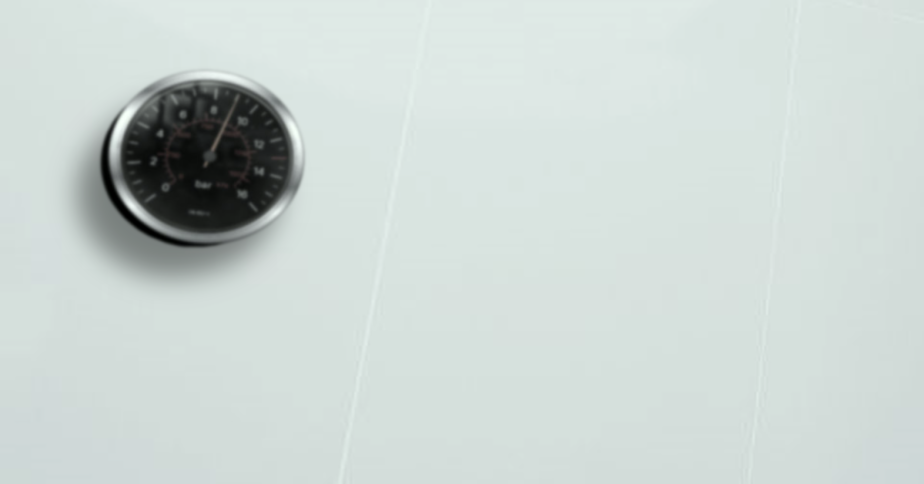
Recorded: 9 (bar)
